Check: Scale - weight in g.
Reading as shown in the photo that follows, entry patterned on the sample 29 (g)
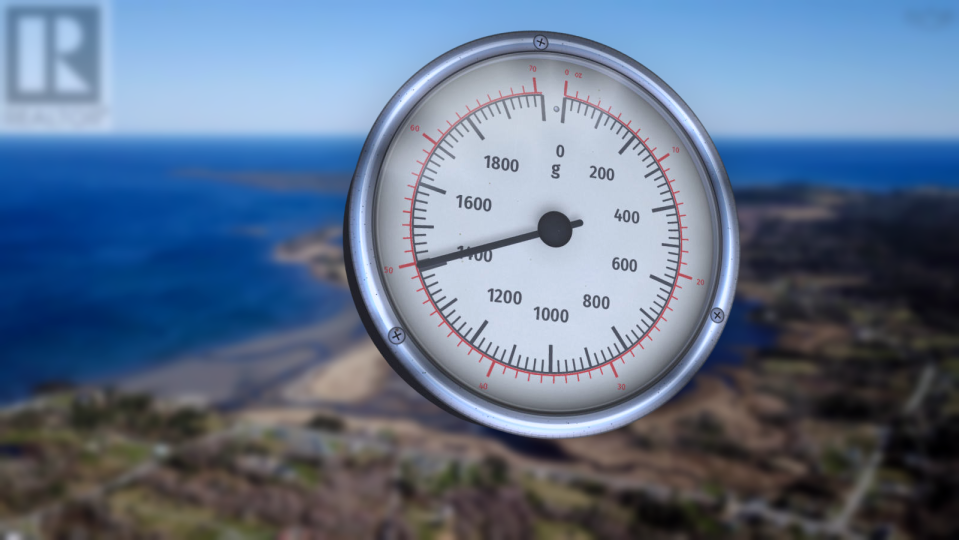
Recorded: 1410 (g)
